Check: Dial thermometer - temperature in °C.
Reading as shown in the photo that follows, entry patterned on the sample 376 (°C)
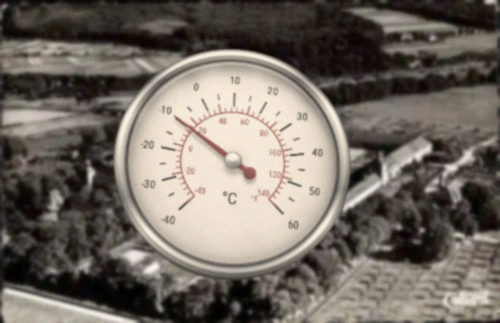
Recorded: -10 (°C)
